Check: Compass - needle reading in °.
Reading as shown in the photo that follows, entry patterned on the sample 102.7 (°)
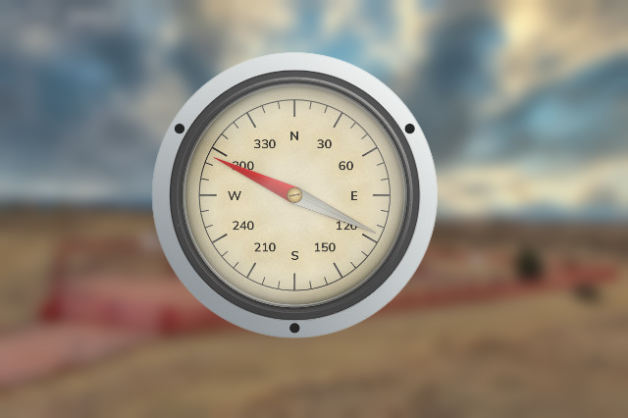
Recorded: 295 (°)
